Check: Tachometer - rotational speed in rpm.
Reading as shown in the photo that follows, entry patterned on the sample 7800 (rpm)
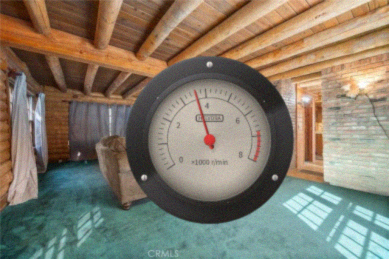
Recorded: 3600 (rpm)
